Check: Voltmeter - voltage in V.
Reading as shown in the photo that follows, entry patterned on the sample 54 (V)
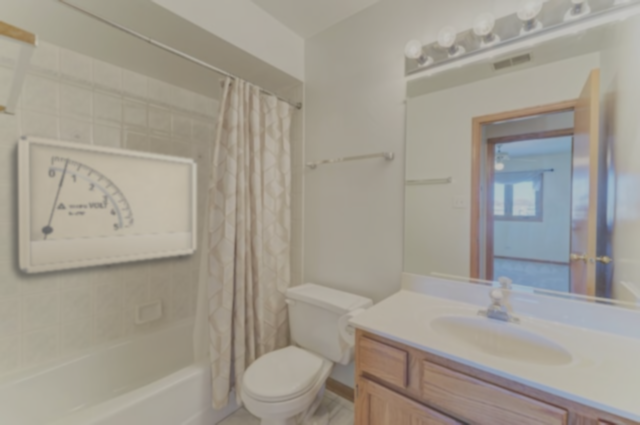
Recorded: 0.5 (V)
